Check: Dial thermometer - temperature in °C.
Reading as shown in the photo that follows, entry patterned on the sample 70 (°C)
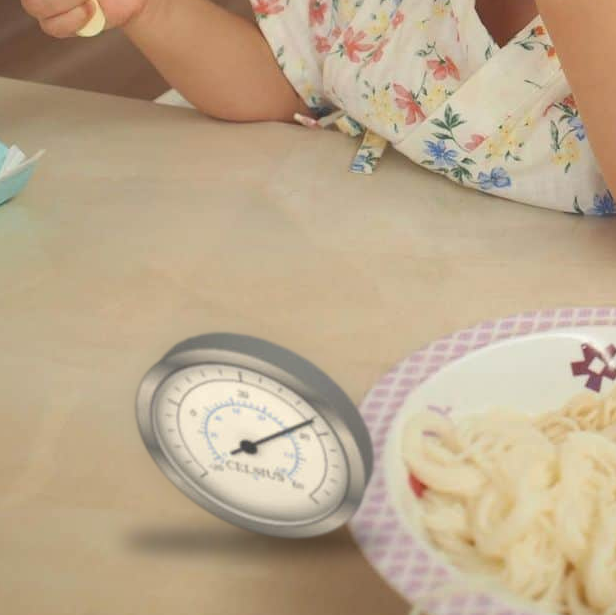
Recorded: 36 (°C)
